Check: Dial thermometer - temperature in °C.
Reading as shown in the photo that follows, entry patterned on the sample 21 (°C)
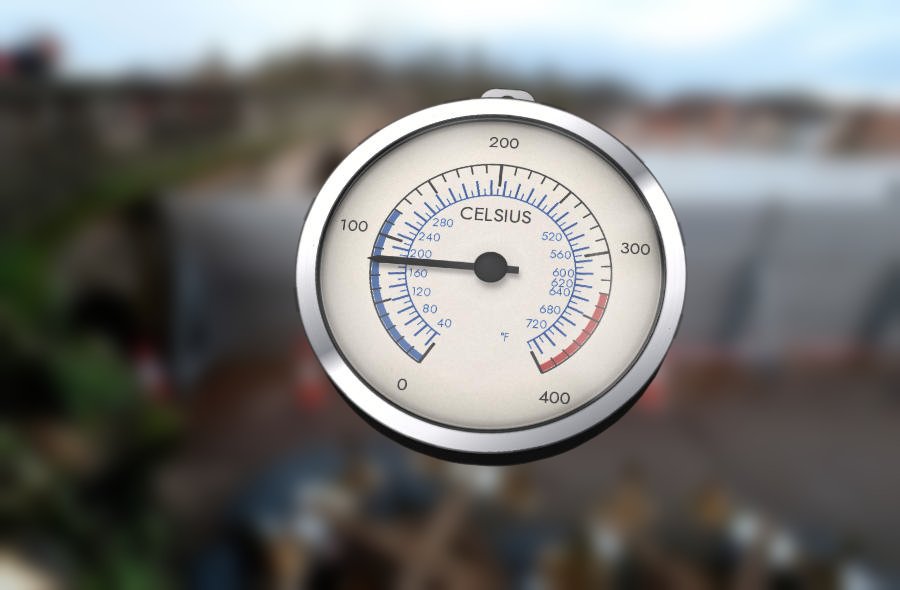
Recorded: 80 (°C)
